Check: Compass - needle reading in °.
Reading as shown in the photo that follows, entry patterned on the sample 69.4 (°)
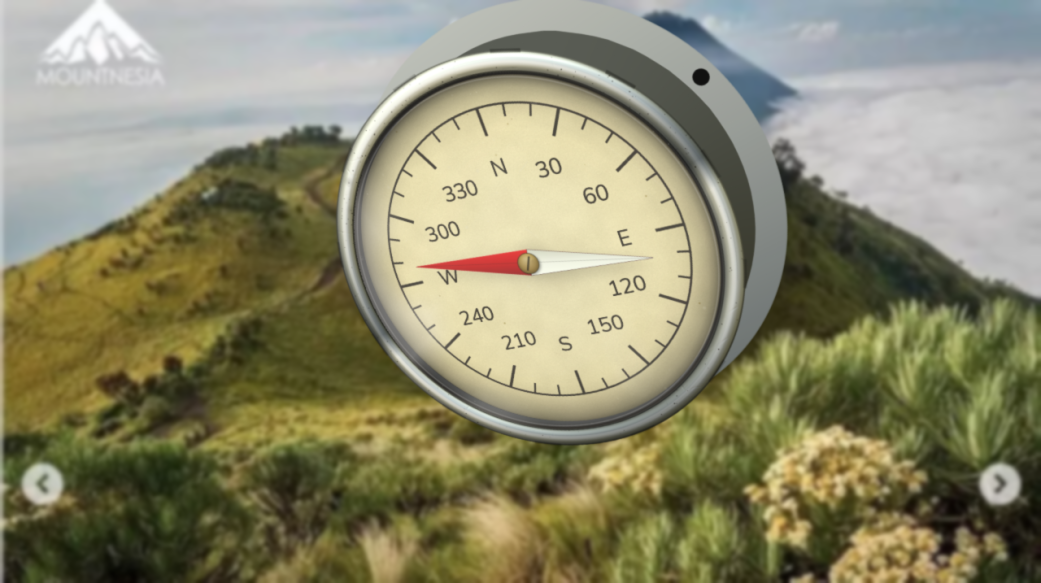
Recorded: 280 (°)
